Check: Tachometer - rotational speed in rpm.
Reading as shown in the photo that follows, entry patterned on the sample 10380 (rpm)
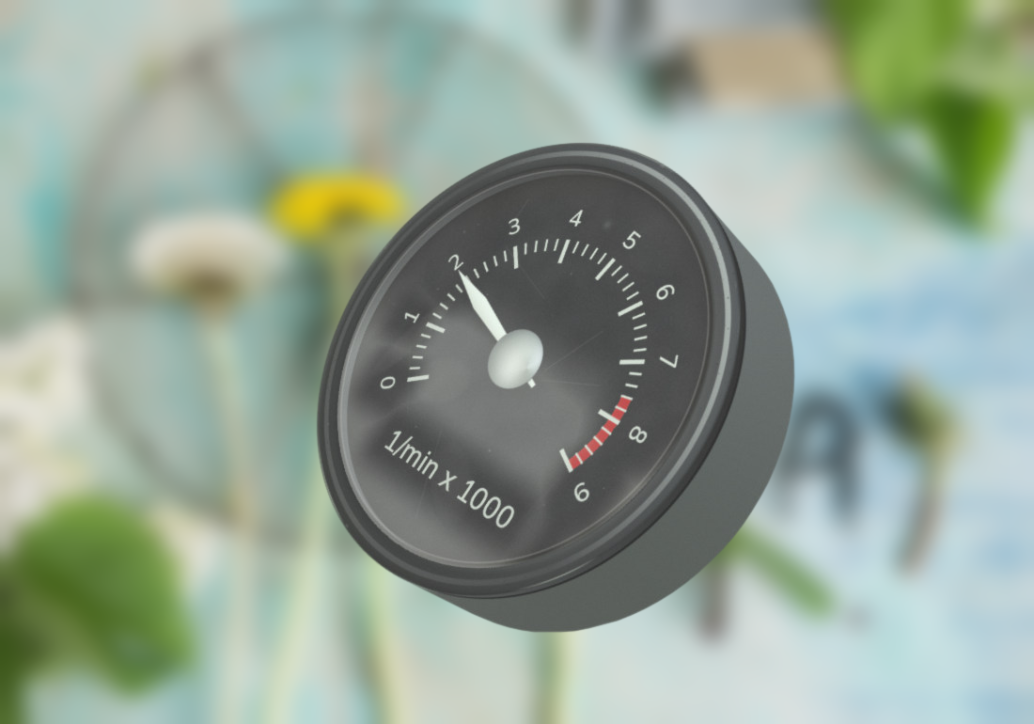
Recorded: 2000 (rpm)
